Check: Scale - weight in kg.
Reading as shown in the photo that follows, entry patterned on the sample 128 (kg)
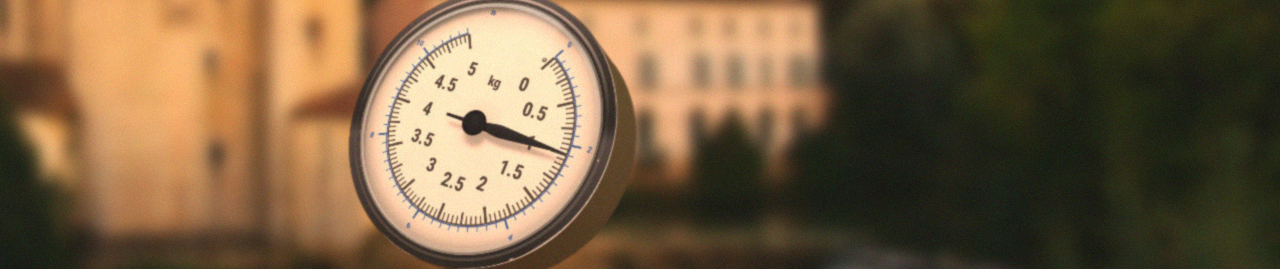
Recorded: 1 (kg)
